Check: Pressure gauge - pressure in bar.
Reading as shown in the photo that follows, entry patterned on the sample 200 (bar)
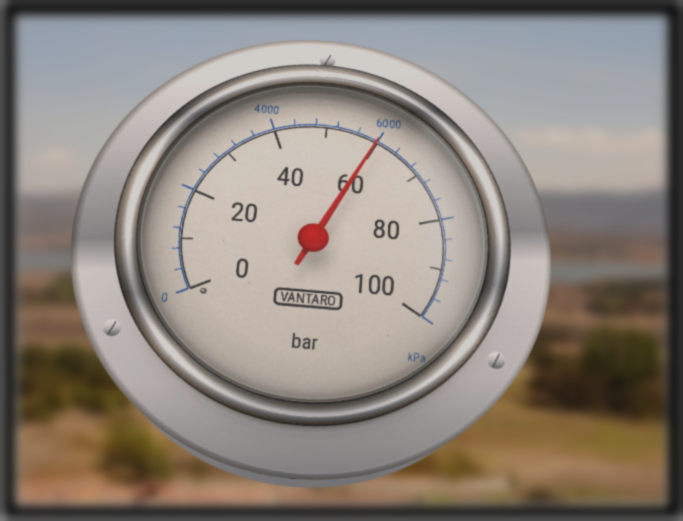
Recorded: 60 (bar)
